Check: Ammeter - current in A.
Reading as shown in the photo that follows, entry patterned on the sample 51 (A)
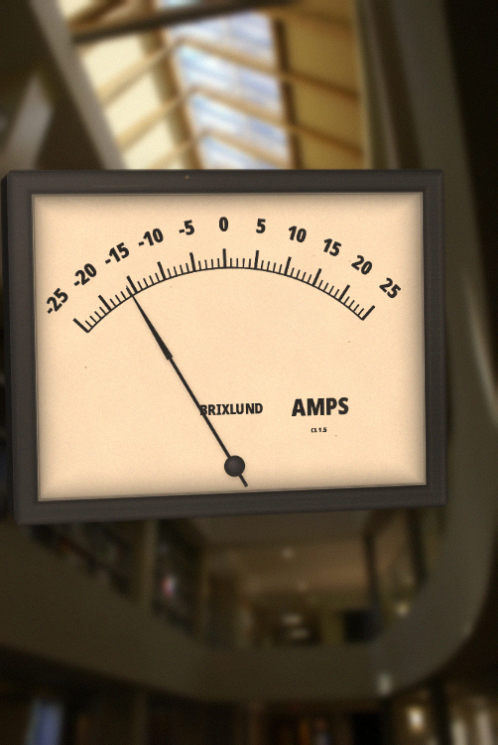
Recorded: -16 (A)
